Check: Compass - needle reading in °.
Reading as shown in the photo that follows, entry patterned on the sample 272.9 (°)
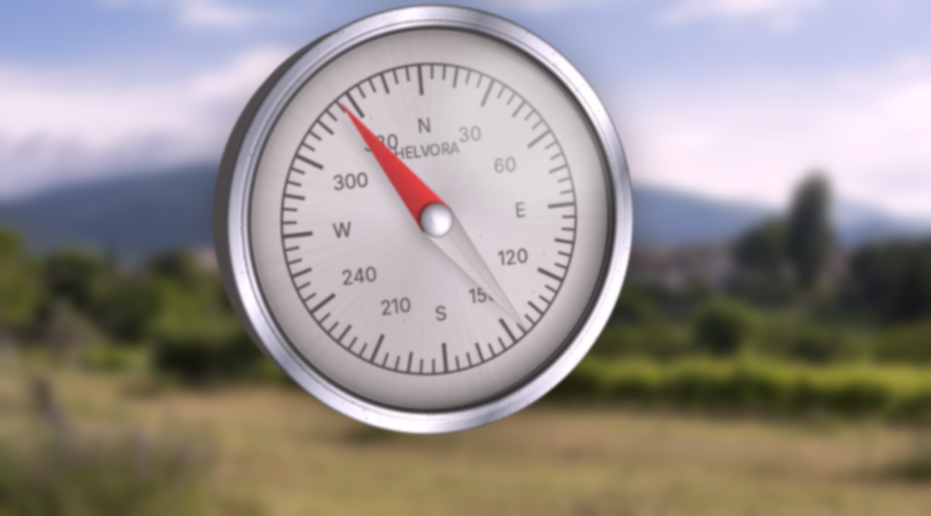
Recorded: 325 (°)
